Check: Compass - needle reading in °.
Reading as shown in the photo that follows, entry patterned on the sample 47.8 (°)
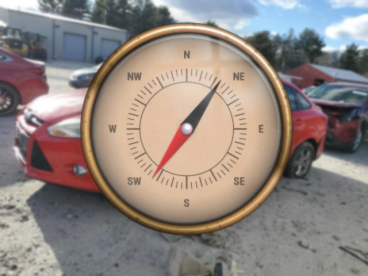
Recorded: 215 (°)
